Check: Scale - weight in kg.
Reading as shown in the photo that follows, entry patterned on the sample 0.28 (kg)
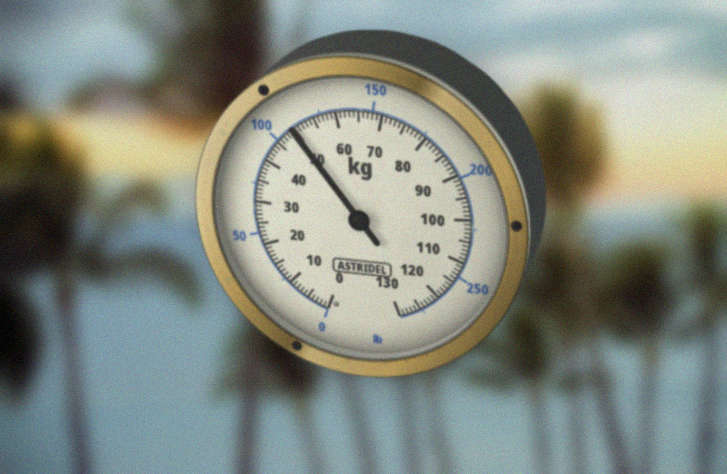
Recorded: 50 (kg)
